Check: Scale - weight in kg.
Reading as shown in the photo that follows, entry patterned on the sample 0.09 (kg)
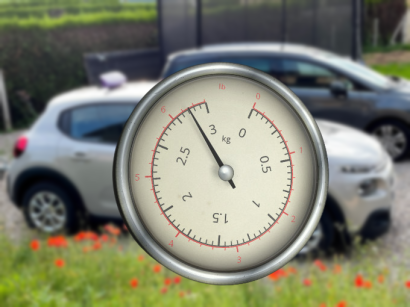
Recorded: 2.85 (kg)
